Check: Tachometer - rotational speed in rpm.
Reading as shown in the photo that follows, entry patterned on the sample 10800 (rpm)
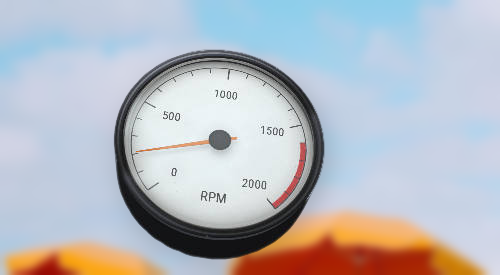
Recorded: 200 (rpm)
